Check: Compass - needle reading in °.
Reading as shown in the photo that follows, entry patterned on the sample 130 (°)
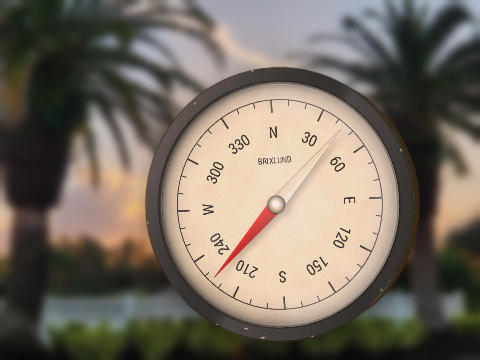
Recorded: 225 (°)
